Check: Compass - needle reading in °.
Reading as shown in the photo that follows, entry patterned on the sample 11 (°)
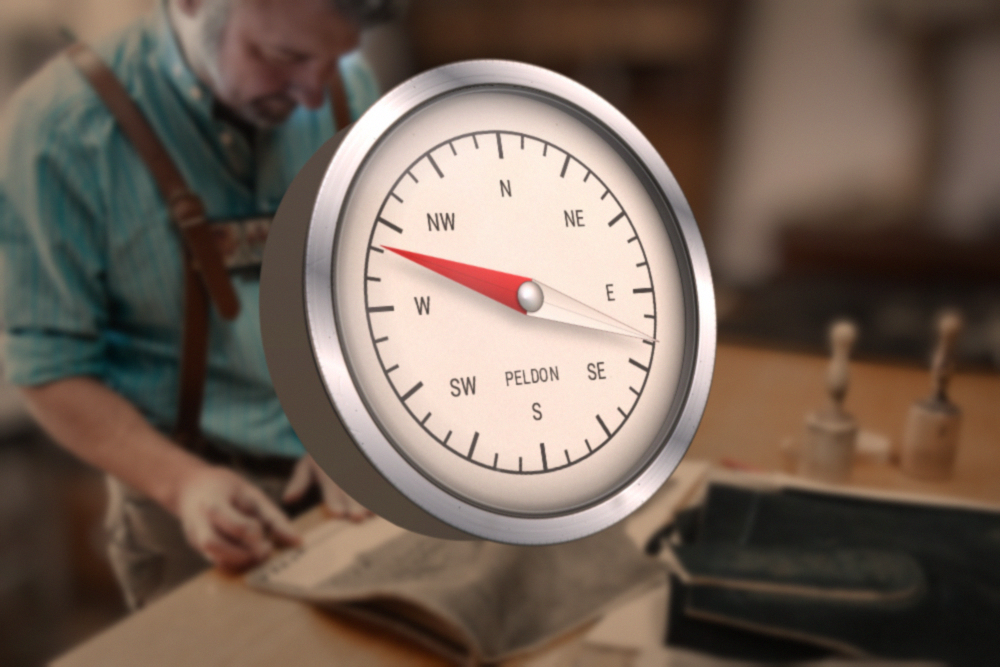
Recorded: 290 (°)
